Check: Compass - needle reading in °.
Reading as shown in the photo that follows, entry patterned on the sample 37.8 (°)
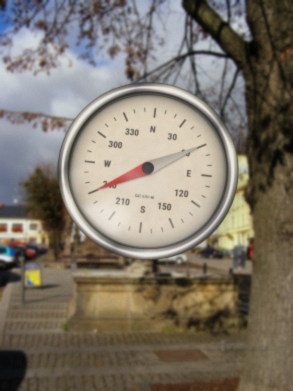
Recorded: 240 (°)
